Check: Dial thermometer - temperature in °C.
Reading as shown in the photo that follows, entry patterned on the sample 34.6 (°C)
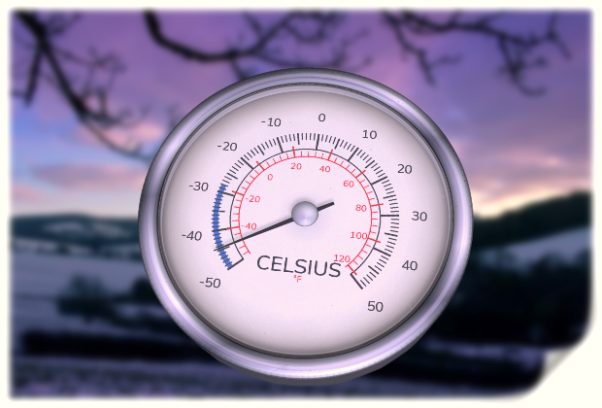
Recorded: -45 (°C)
